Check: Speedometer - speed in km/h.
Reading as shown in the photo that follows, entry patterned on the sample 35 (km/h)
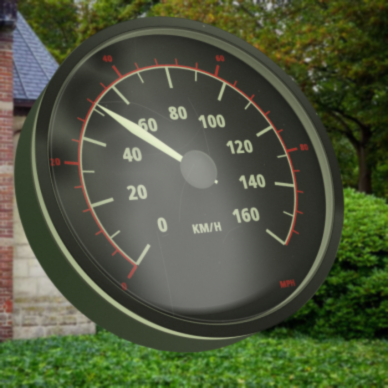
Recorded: 50 (km/h)
